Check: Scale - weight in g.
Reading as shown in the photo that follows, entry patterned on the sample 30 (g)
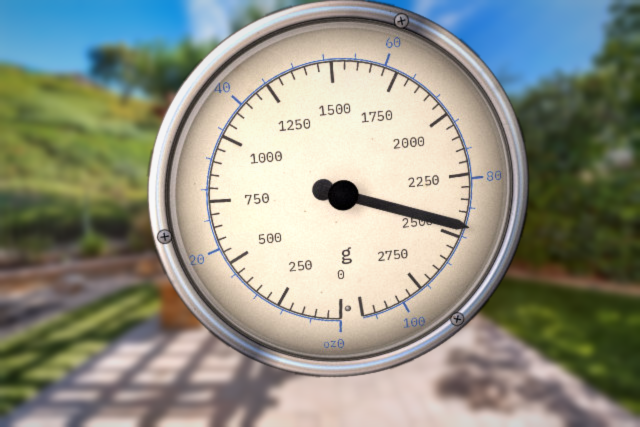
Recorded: 2450 (g)
